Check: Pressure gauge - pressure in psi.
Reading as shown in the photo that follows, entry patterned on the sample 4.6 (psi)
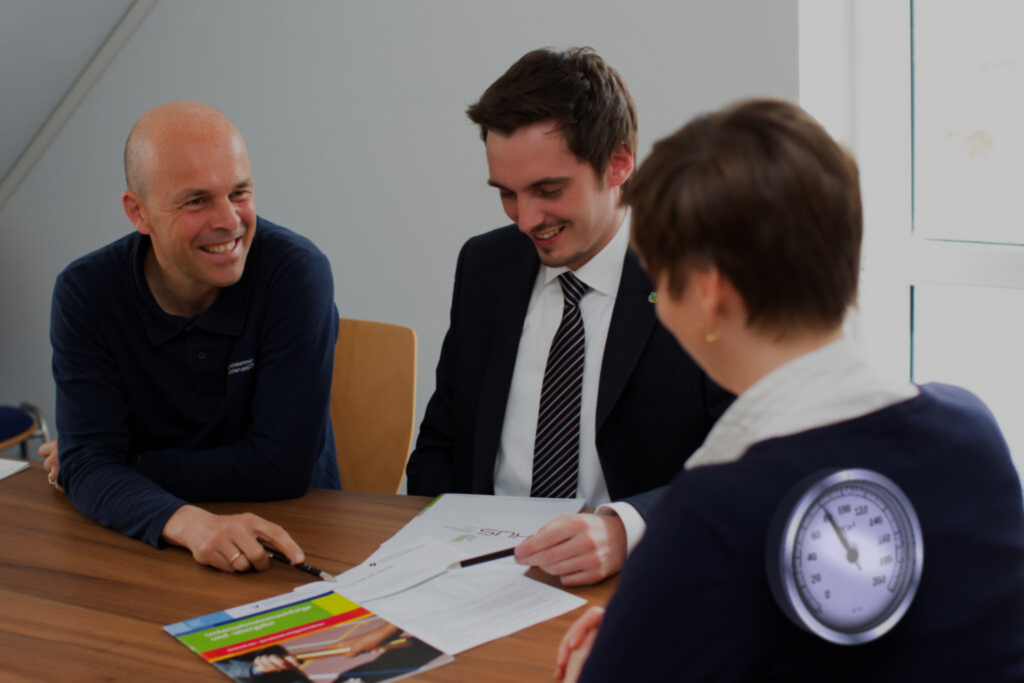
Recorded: 80 (psi)
